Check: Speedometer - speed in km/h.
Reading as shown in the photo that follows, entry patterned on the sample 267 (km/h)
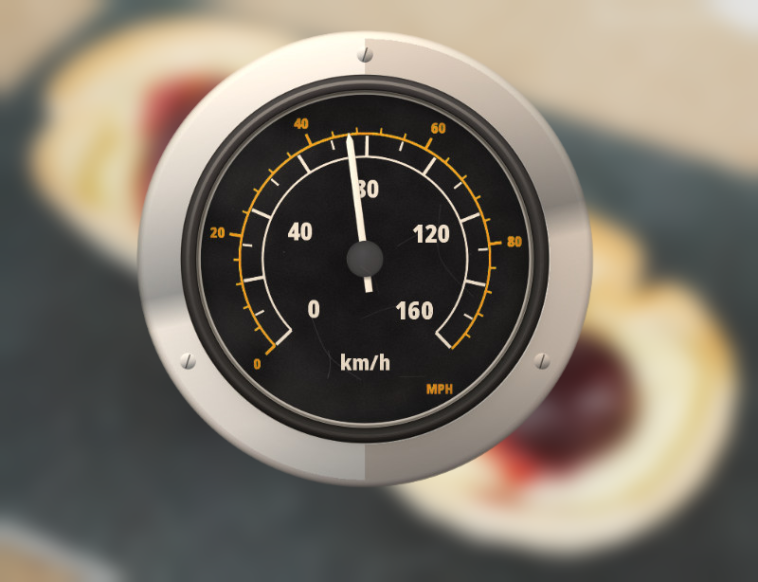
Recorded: 75 (km/h)
